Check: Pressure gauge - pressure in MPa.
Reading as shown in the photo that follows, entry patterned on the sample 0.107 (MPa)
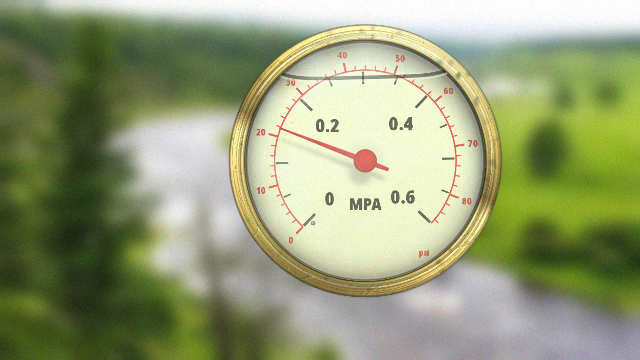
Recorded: 0.15 (MPa)
